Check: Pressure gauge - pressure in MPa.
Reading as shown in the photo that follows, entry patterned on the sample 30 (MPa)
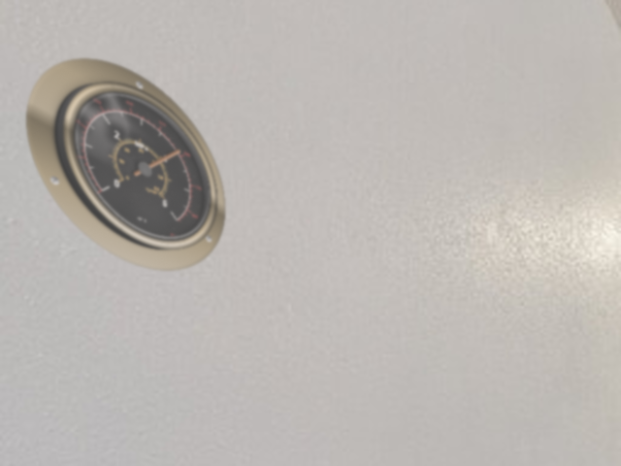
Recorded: 4 (MPa)
